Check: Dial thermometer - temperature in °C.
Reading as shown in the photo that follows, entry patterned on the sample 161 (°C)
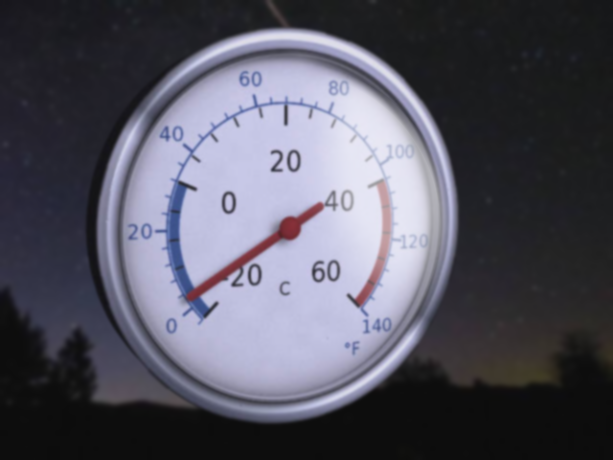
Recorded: -16 (°C)
